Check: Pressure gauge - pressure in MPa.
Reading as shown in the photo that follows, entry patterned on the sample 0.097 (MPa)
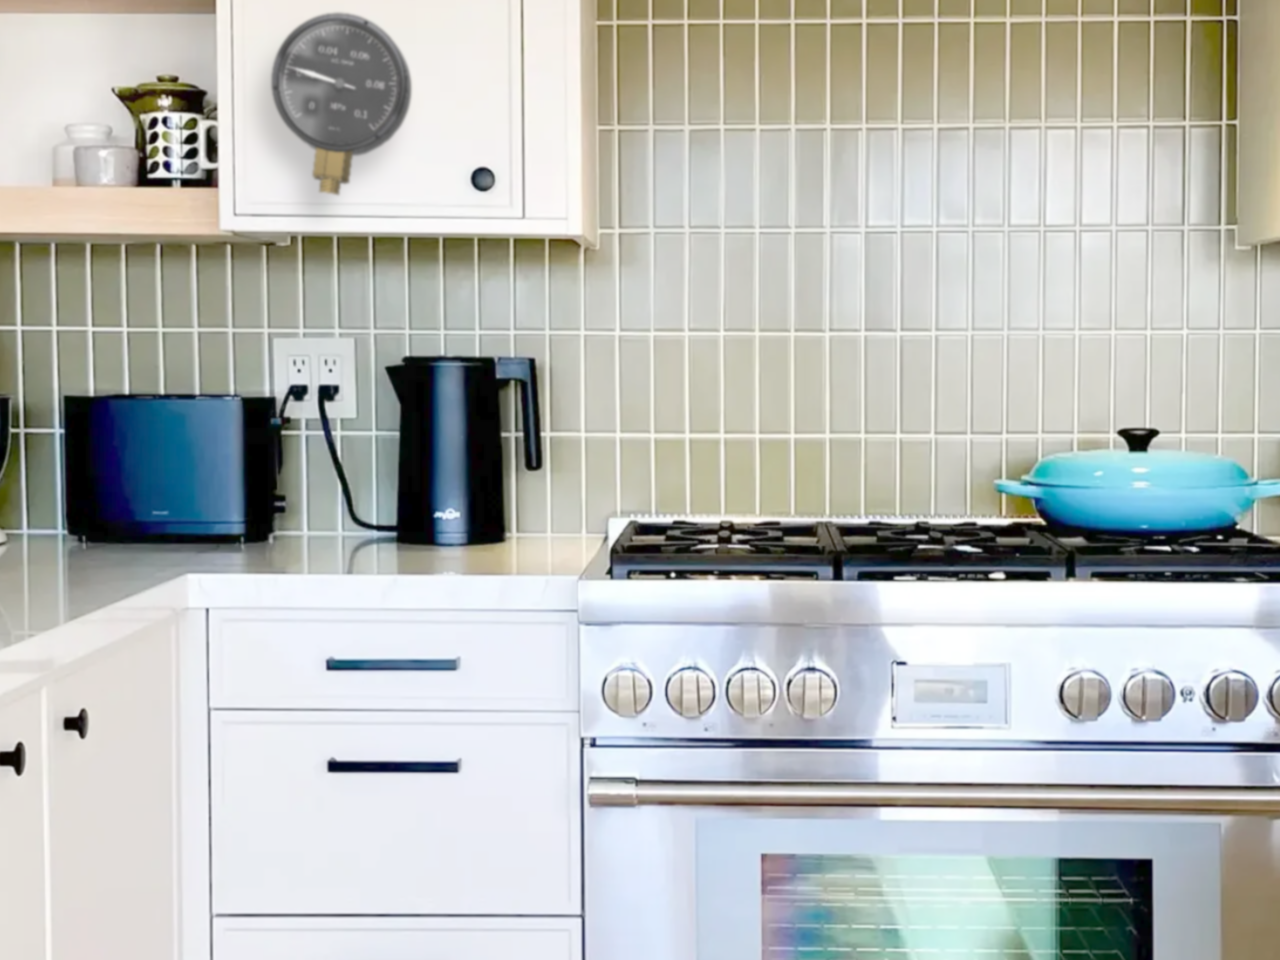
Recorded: 0.02 (MPa)
